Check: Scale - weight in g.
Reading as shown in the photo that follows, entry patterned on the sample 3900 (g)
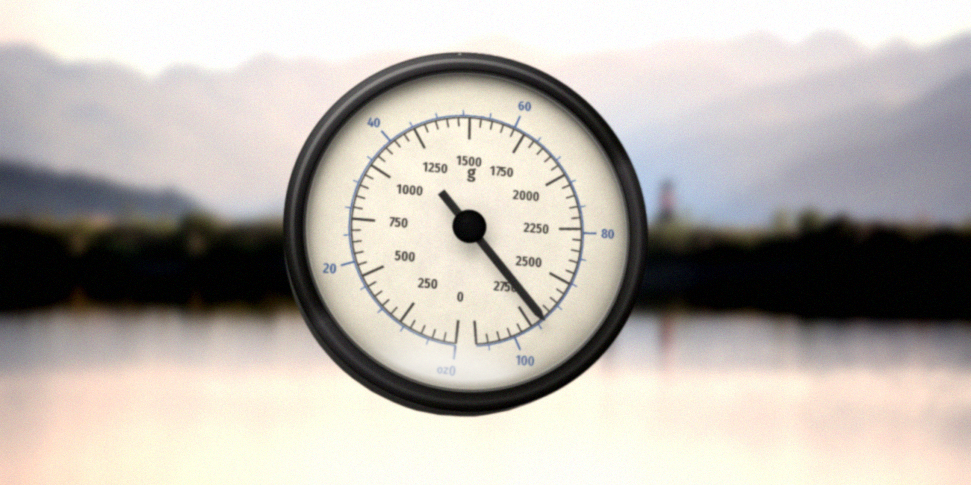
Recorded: 2700 (g)
